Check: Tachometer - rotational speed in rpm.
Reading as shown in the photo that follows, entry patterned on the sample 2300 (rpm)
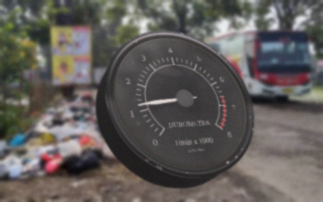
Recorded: 1200 (rpm)
